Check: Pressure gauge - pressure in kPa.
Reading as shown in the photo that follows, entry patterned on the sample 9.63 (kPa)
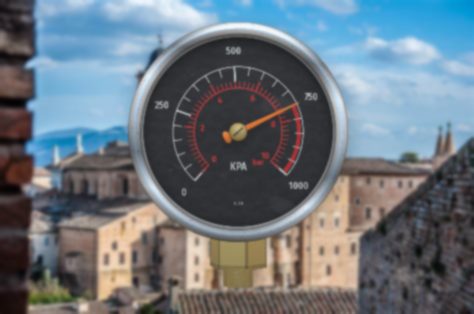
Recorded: 750 (kPa)
